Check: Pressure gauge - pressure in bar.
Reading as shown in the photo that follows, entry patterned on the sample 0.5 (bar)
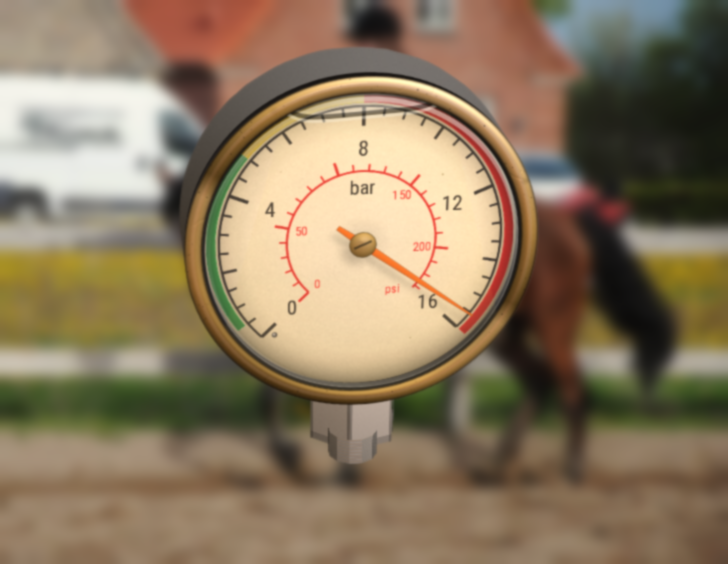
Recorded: 15.5 (bar)
